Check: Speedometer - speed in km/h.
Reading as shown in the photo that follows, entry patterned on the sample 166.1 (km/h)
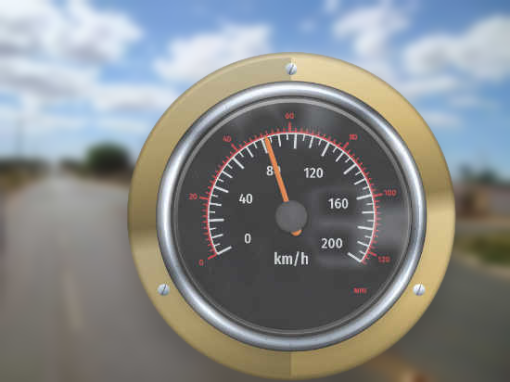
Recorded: 82.5 (km/h)
